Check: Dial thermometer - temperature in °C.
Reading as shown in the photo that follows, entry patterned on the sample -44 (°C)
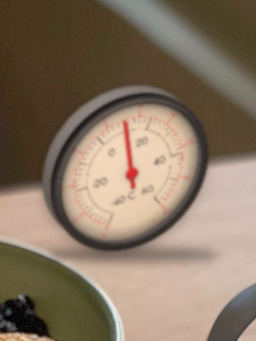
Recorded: 10 (°C)
